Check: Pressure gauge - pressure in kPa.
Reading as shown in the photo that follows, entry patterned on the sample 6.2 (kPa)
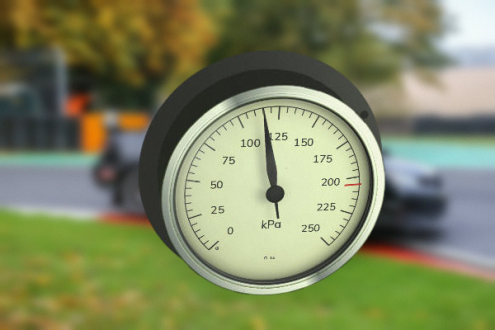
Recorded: 115 (kPa)
